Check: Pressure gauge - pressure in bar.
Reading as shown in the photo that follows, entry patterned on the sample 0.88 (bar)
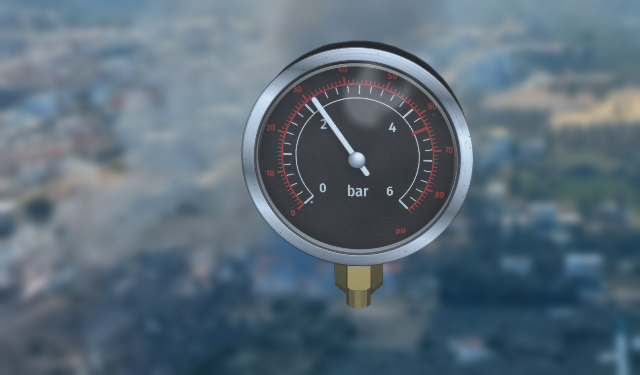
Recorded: 2.2 (bar)
